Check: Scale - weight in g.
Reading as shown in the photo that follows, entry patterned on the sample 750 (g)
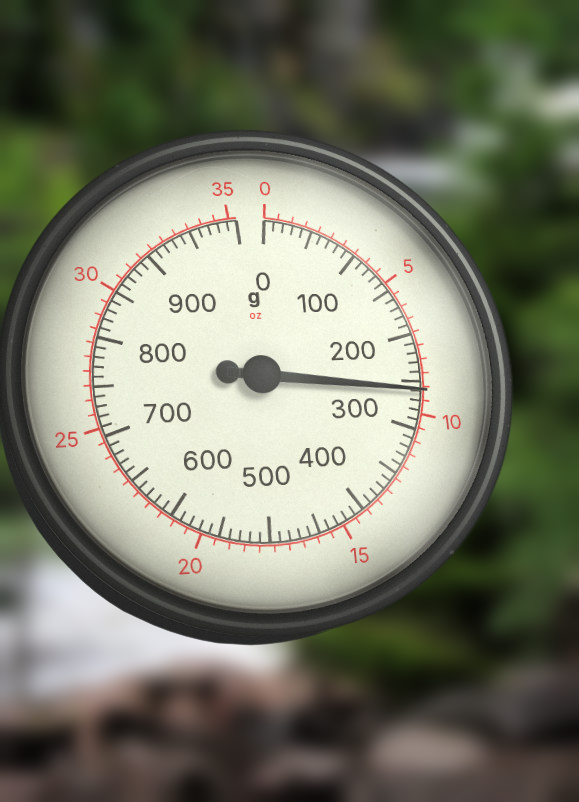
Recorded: 260 (g)
